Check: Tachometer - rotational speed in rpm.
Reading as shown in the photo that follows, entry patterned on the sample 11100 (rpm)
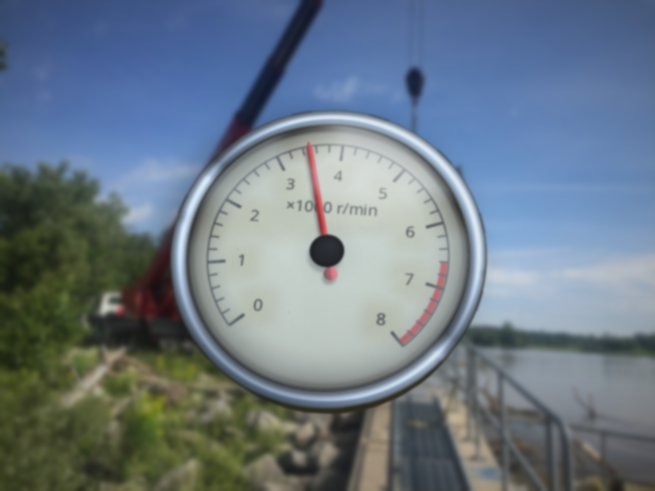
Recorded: 3500 (rpm)
